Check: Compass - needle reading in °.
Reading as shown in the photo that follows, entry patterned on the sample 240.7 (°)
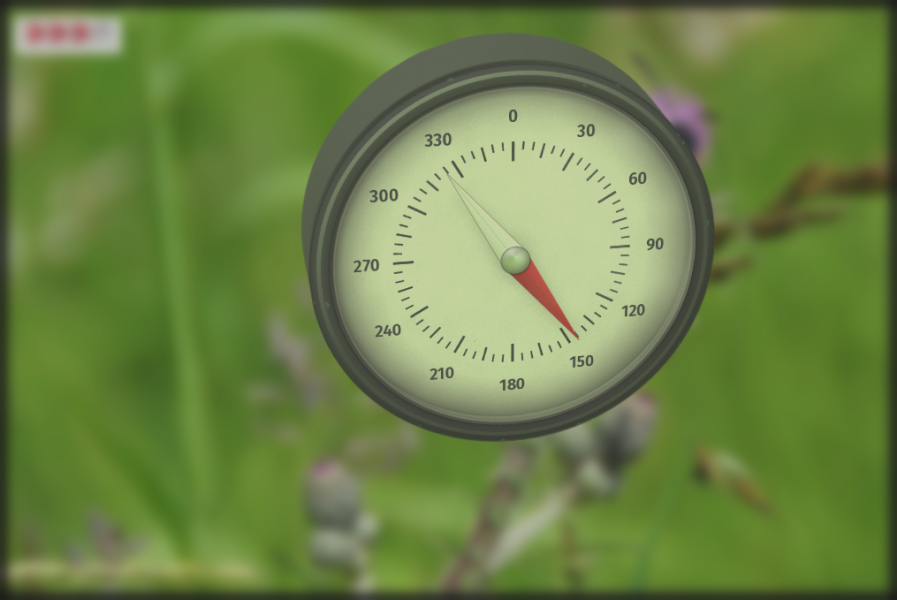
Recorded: 145 (°)
